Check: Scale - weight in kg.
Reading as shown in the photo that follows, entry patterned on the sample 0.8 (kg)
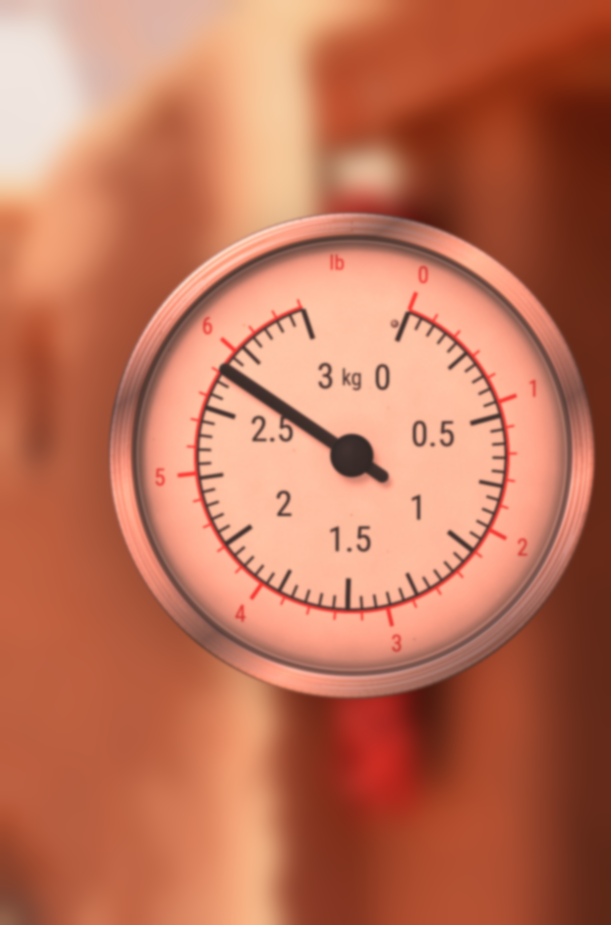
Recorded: 2.65 (kg)
